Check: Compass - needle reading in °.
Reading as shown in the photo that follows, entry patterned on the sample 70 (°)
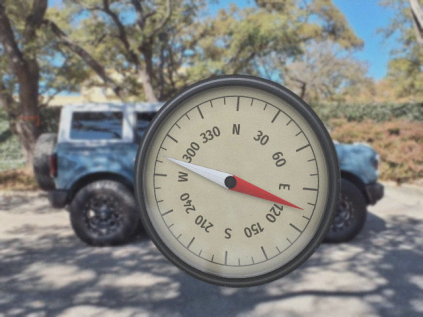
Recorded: 105 (°)
